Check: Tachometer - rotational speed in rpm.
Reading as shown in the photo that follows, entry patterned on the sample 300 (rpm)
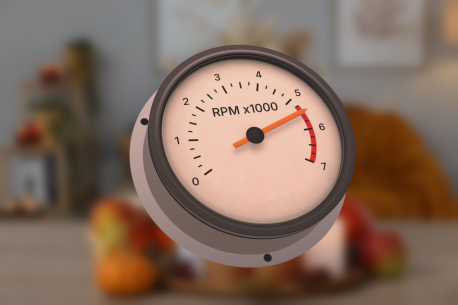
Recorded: 5500 (rpm)
